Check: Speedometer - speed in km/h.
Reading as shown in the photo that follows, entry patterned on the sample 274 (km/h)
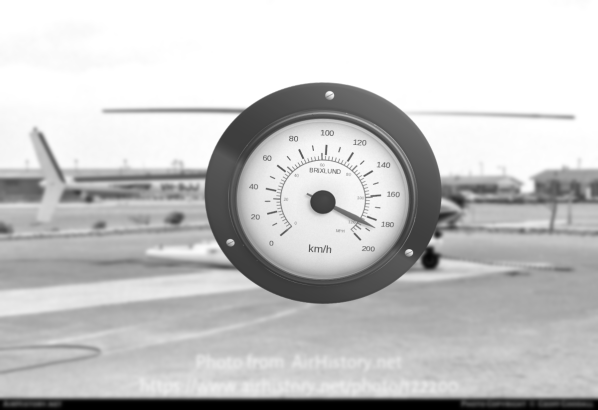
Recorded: 185 (km/h)
